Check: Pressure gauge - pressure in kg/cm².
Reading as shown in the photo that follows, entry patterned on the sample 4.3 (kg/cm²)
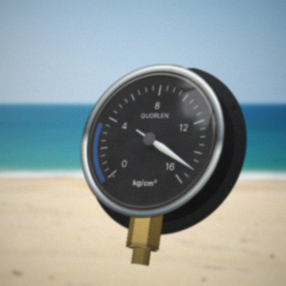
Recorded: 15 (kg/cm²)
